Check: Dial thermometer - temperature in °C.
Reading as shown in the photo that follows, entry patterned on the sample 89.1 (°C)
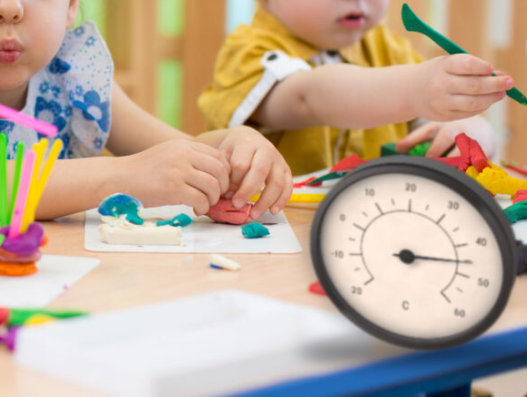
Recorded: 45 (°C)
